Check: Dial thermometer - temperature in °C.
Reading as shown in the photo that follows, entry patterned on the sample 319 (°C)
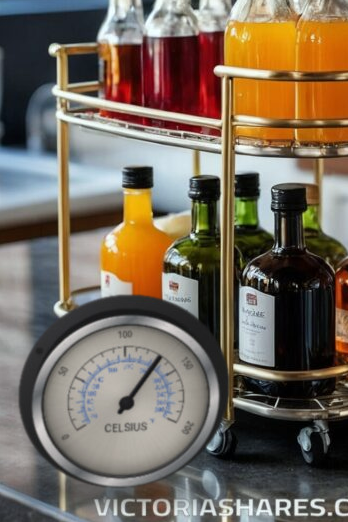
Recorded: 130 (°C)
